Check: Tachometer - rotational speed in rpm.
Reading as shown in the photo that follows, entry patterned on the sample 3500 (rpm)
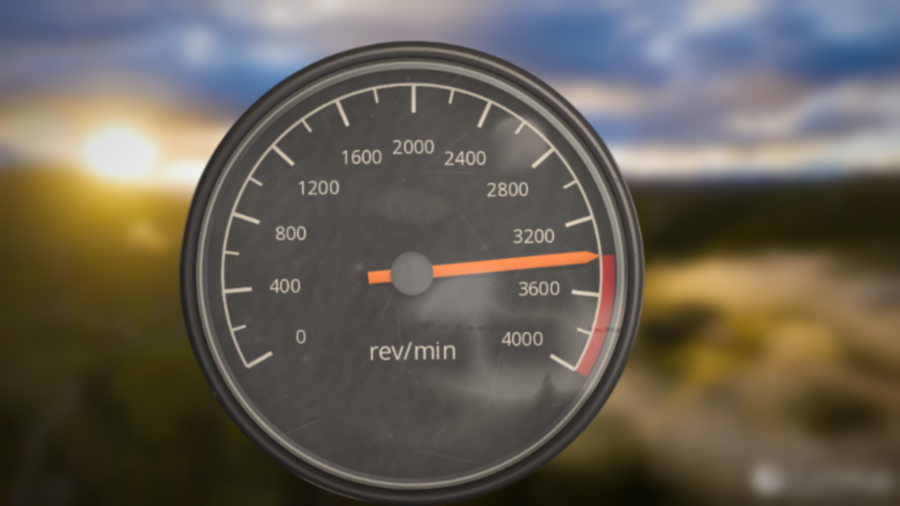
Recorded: 3400 (rpm)
